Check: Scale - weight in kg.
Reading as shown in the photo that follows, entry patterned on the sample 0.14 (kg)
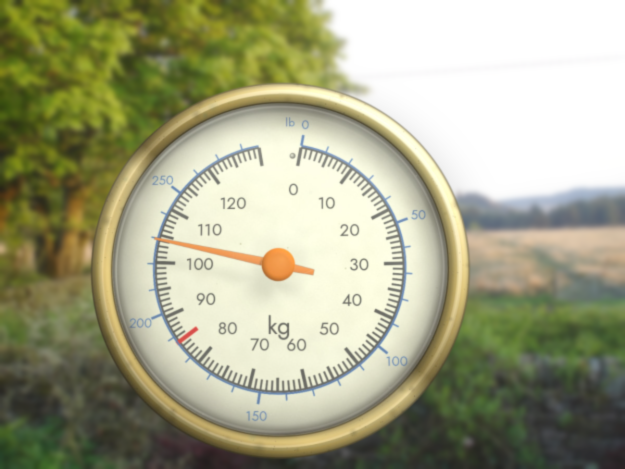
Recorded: 104 (kg)
